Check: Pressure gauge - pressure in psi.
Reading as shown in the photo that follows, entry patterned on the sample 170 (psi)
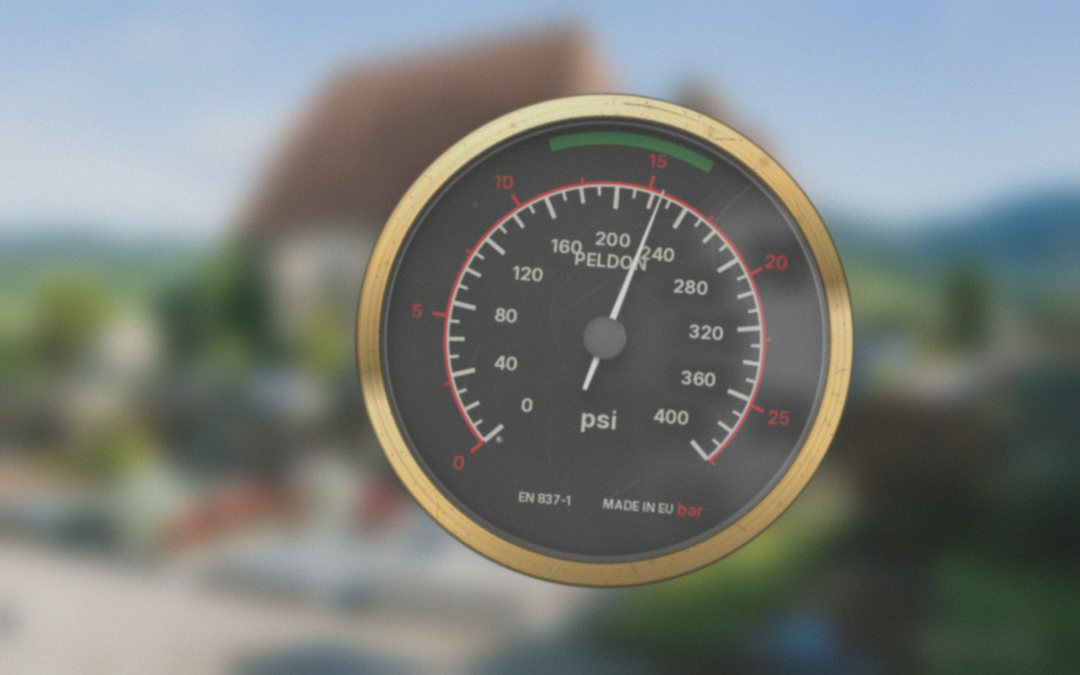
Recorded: 225 (psi)
